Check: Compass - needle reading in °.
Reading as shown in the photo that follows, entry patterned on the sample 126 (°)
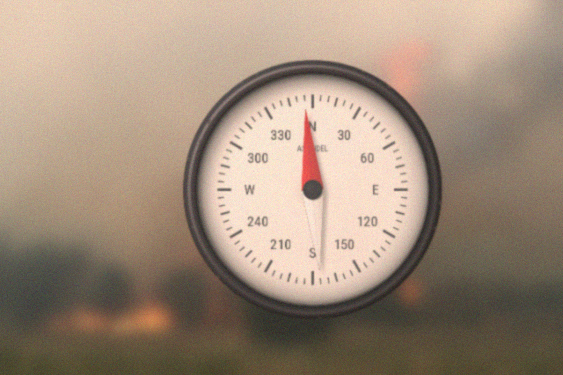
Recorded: 355 (°)
